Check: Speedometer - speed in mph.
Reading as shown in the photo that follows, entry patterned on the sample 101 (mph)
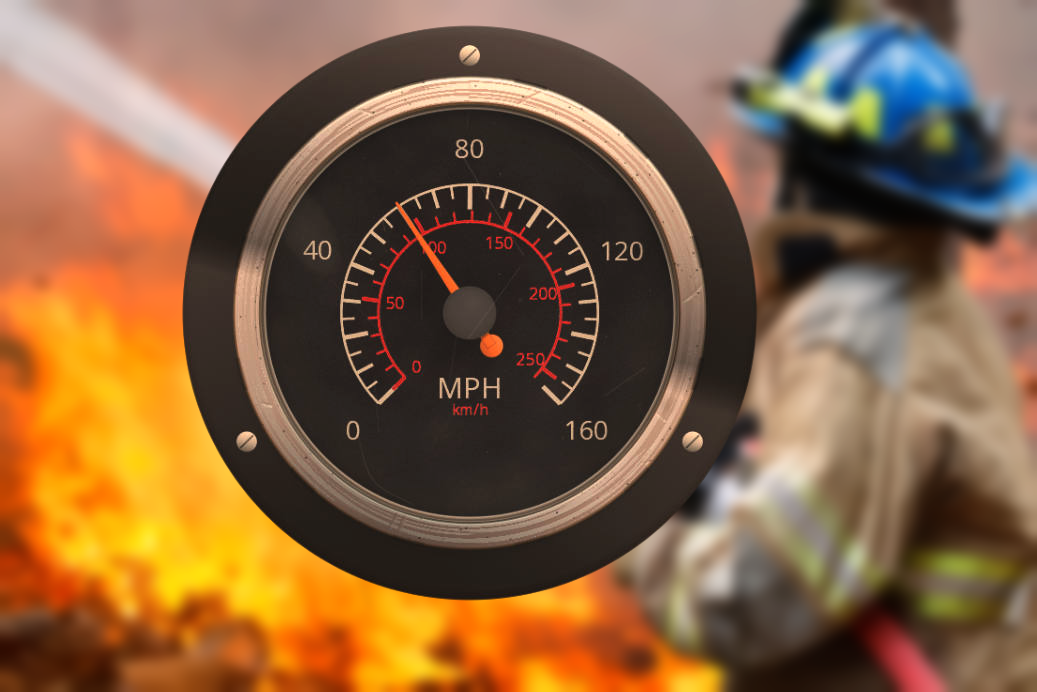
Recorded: 60 (mph)
